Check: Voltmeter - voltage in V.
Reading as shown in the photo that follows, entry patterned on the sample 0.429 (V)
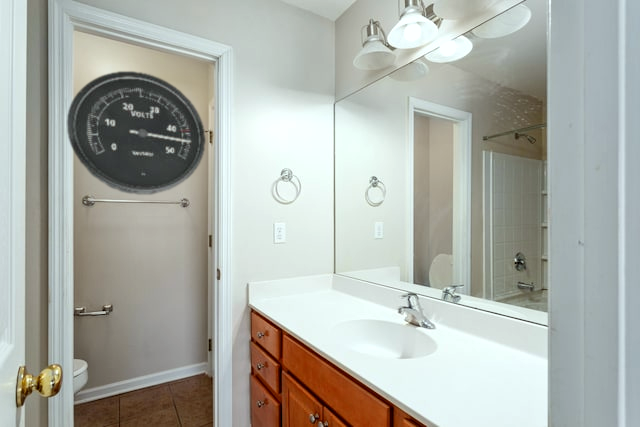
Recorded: 45 (V)
